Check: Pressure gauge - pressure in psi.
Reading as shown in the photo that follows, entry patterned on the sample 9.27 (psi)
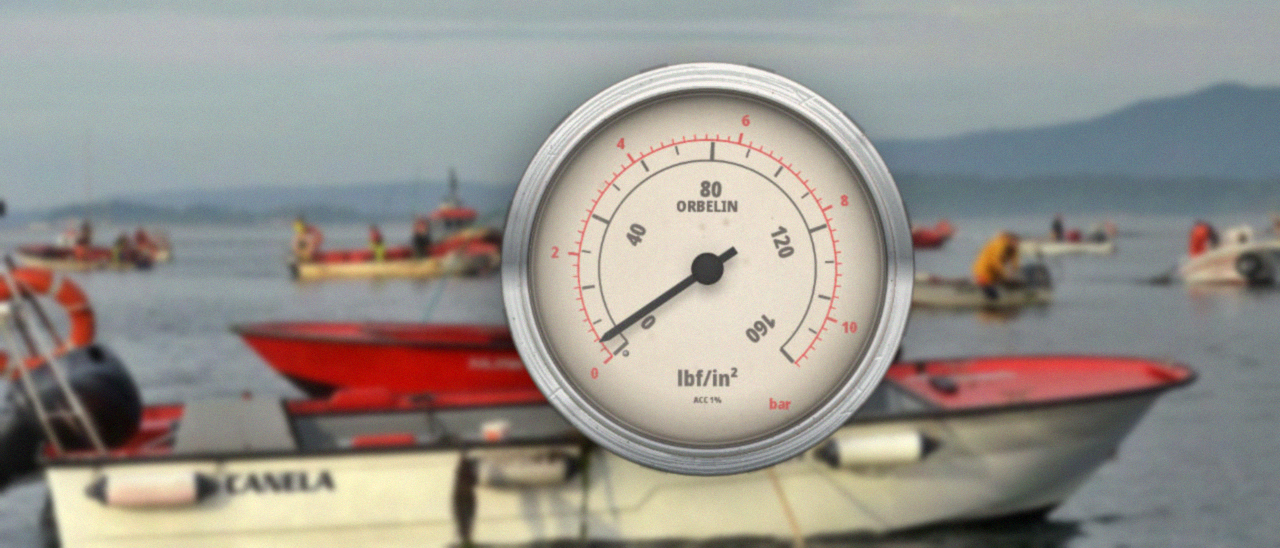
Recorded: 5 (psi)
